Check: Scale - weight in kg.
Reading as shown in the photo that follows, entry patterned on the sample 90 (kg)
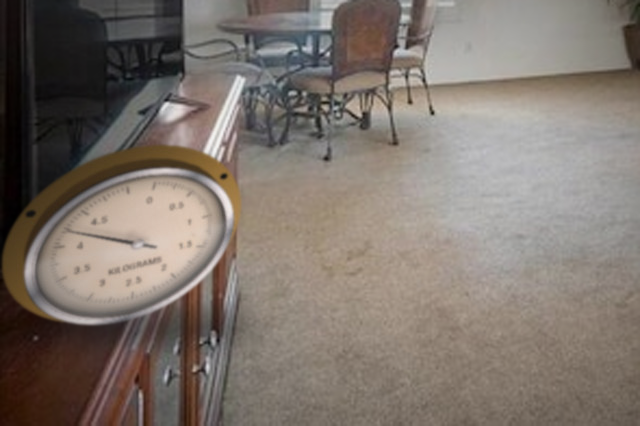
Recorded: 4.25 (kg)
